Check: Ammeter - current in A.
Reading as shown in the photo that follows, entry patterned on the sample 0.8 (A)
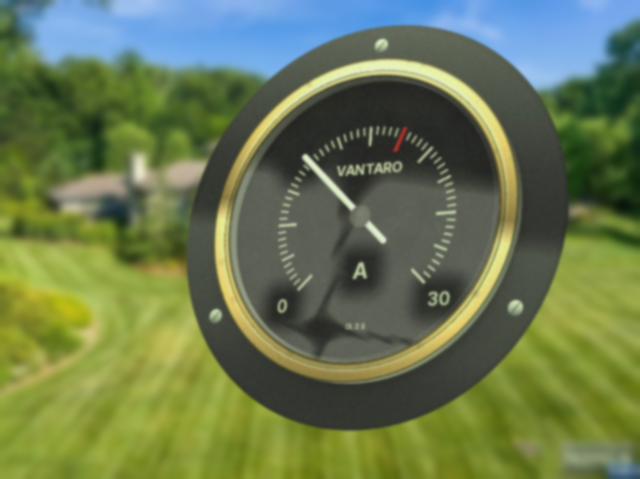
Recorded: 10 (A)
